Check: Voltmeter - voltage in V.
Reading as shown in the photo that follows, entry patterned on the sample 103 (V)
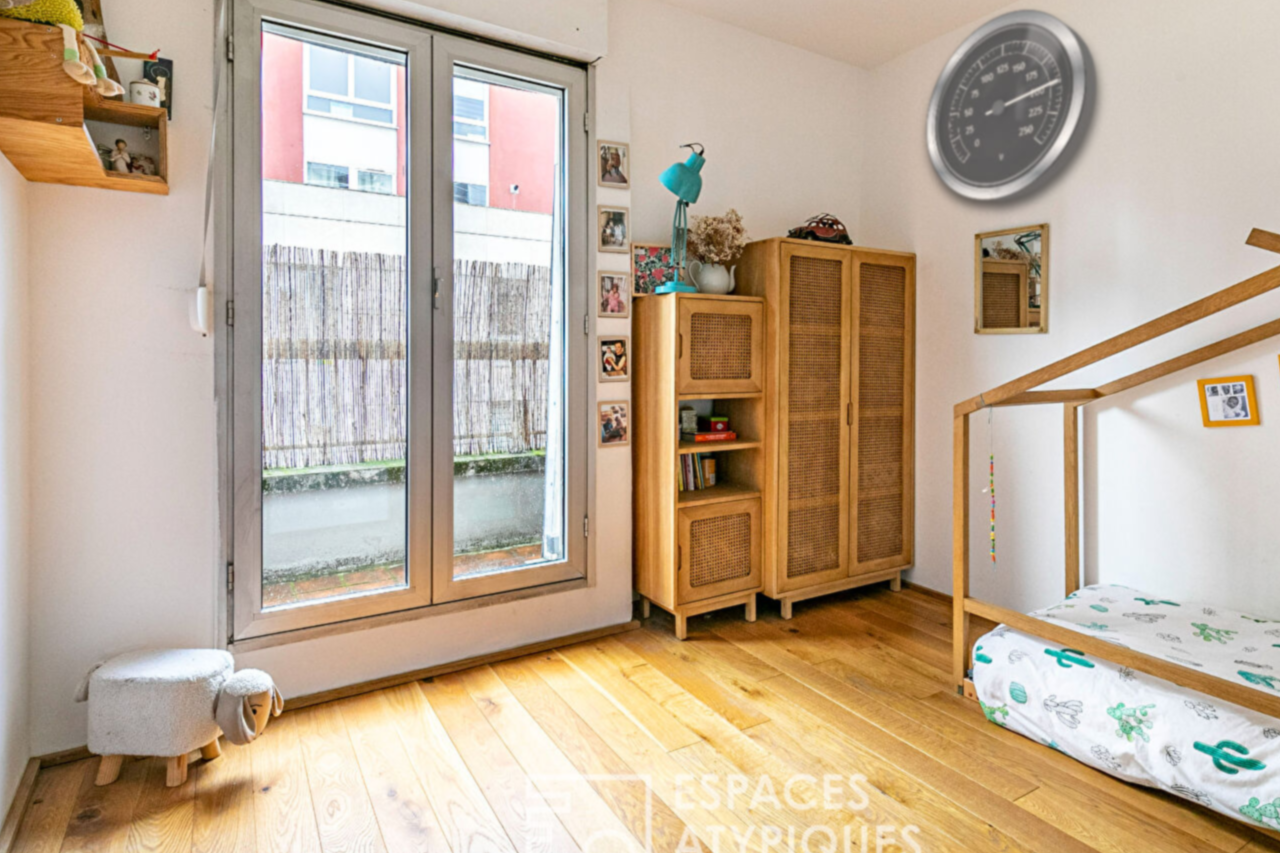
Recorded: 200 (V)
